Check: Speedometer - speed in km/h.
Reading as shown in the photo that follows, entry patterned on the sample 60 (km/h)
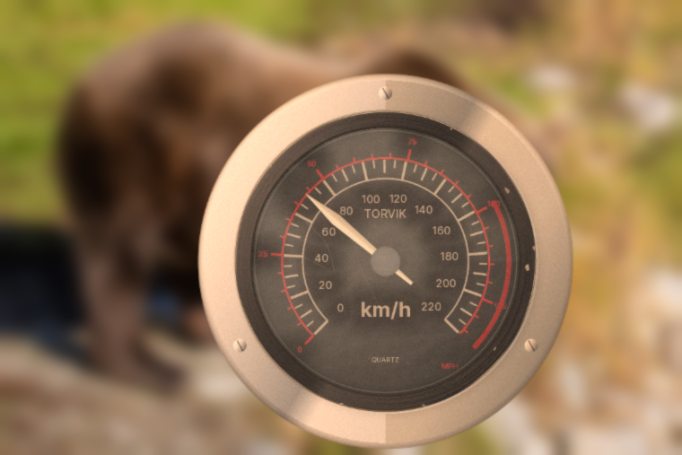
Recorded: 70 (km/h)
